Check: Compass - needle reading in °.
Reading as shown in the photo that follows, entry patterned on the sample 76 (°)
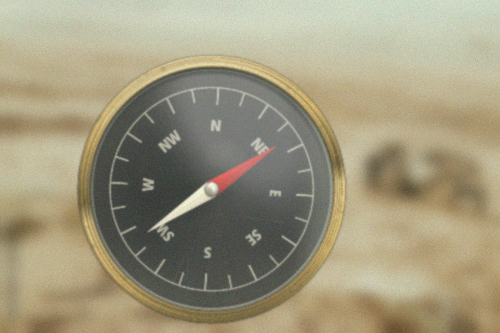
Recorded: 52.5 (°)
